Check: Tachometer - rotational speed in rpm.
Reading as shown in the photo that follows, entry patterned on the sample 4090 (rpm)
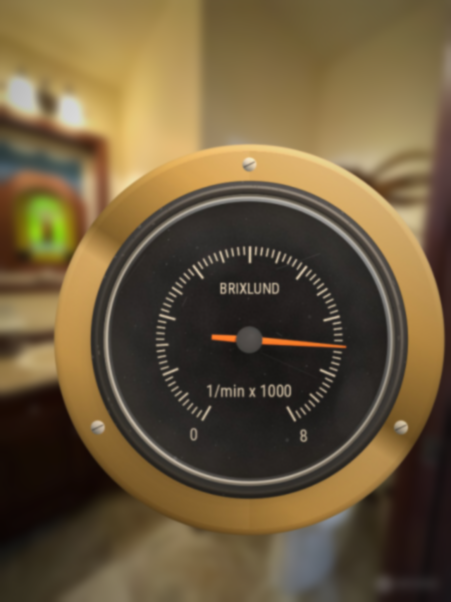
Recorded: 6500 (rpm)
